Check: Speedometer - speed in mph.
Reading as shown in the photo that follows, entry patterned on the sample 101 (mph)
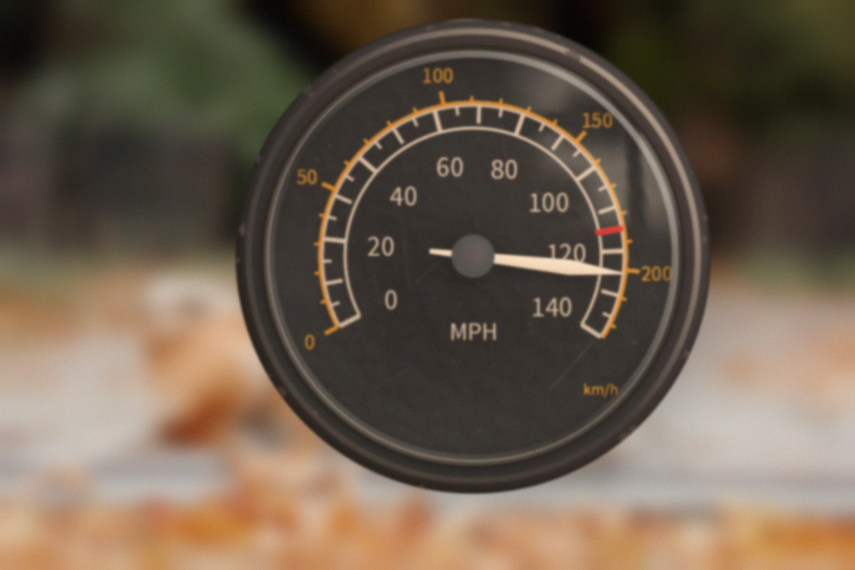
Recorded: 125 (mph)
